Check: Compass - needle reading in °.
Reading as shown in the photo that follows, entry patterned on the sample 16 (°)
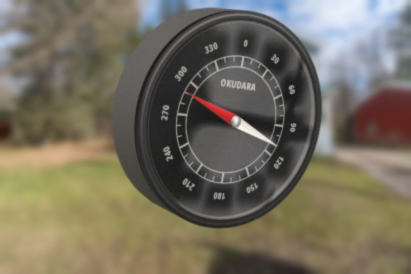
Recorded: 290 (°)
